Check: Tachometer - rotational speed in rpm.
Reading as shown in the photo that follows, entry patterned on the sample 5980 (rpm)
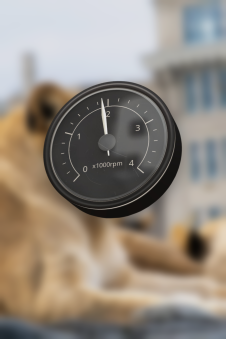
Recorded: 1900 (rpm)
